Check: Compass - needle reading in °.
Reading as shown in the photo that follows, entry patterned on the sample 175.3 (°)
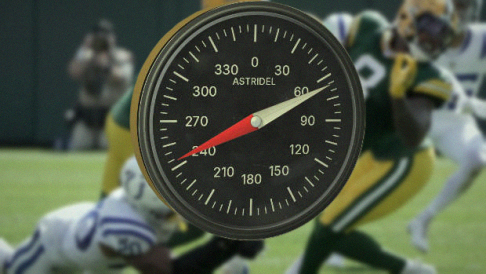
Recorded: 245 (°)
